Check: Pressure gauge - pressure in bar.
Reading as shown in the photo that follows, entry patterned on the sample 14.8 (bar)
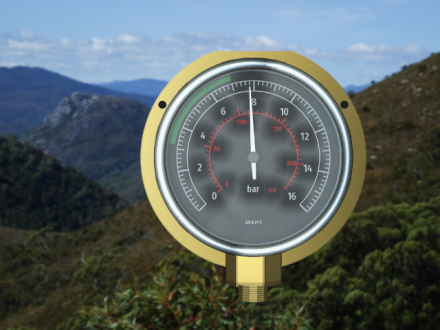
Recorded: 7.8 (bar)
